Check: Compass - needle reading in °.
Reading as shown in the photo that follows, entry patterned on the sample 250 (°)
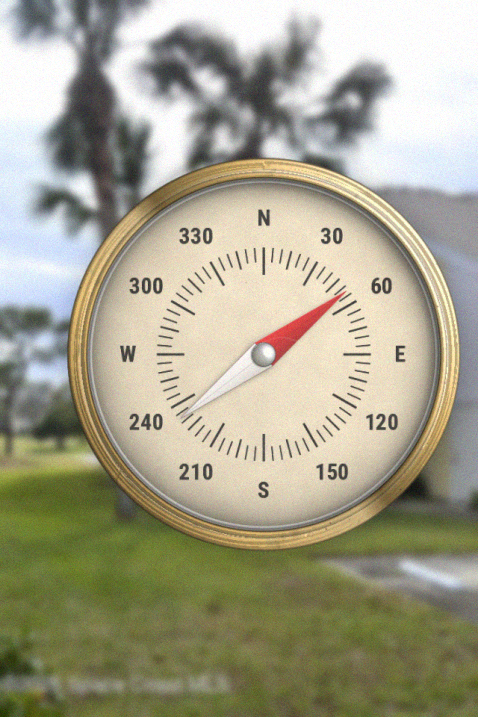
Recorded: 52.5 (°)
